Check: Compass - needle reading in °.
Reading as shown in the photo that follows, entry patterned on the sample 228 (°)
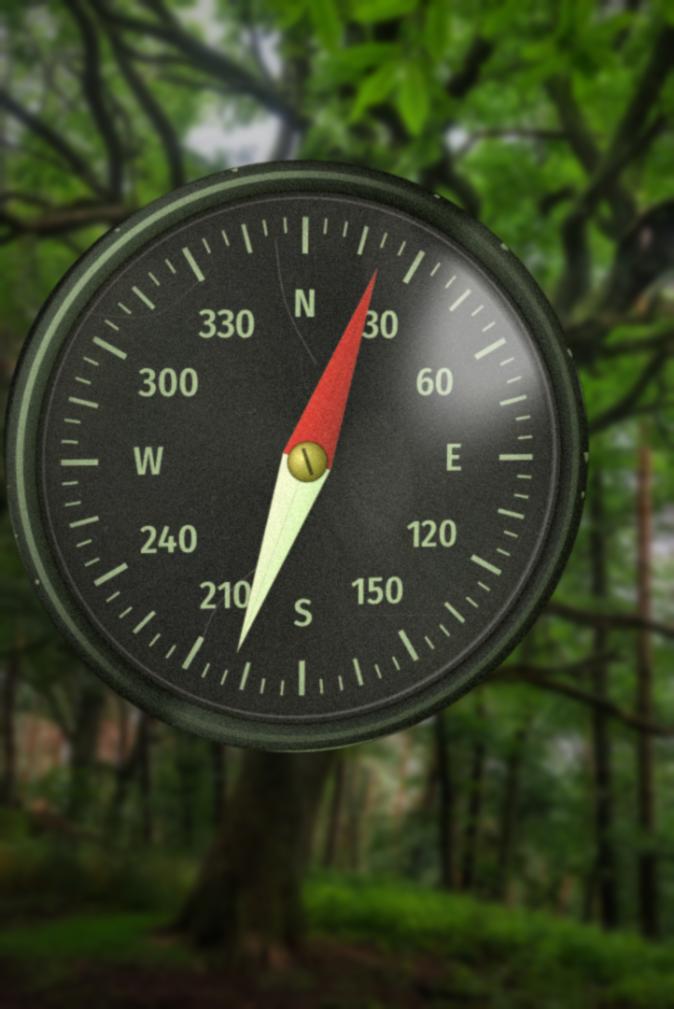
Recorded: 20 (°)
